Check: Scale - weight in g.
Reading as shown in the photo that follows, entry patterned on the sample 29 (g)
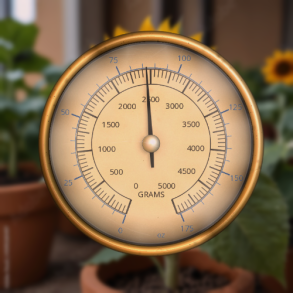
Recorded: 2450 (g)
